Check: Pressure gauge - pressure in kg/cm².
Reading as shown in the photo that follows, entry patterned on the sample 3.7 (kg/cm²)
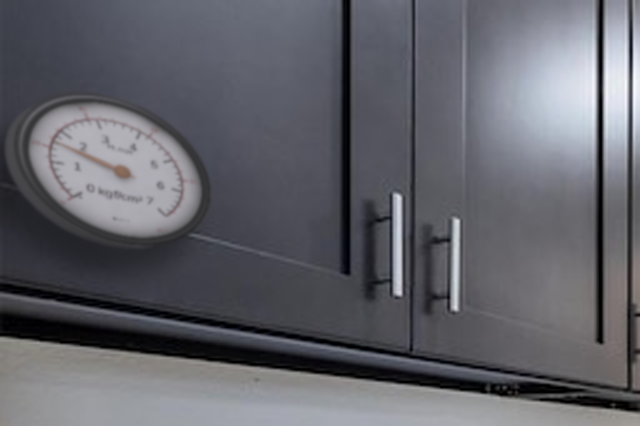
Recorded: 1.6 (kg/cm²)
